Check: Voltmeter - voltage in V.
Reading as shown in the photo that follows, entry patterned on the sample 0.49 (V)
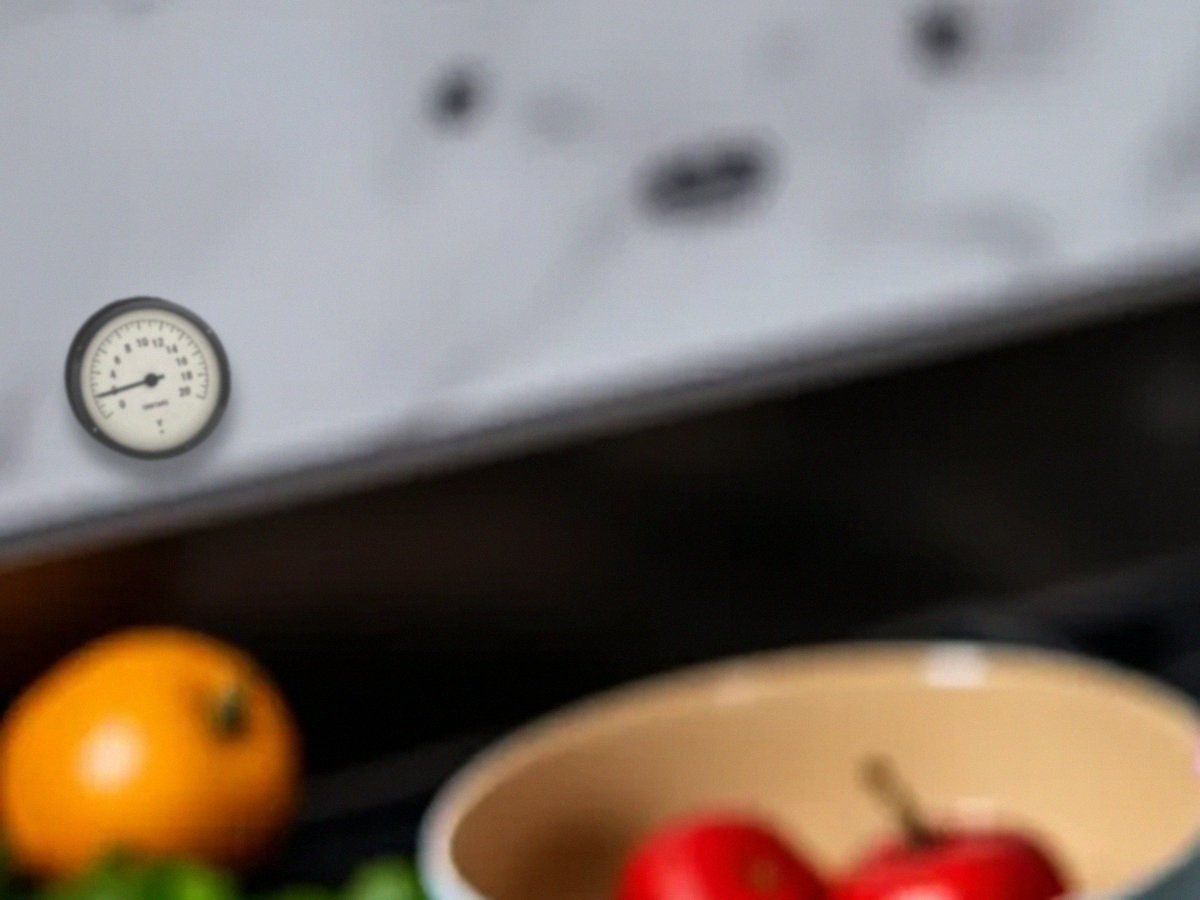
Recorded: 2 (V)
